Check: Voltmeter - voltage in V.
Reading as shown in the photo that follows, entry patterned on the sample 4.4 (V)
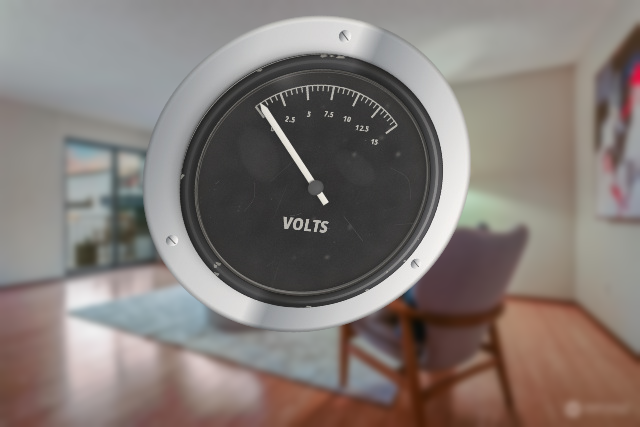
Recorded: 0.5 (V)
